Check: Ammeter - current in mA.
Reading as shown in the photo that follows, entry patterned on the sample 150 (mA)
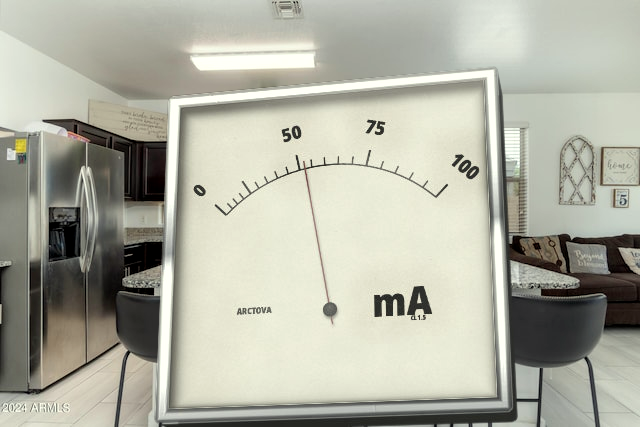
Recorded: 52.5 (mA)
